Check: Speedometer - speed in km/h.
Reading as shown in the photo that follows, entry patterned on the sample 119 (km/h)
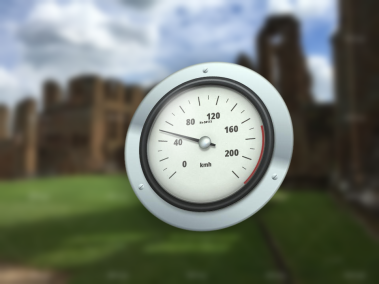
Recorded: 50 (km/h)
